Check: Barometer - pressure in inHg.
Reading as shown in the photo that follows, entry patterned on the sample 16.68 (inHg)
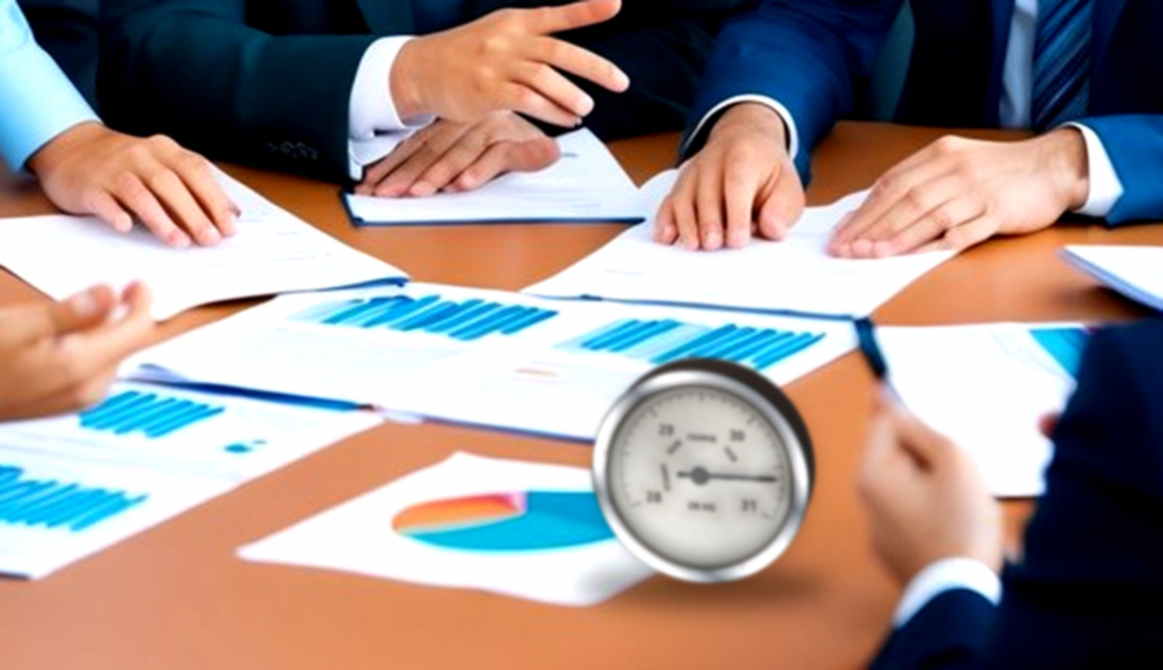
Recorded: 30.6 (inHg)
